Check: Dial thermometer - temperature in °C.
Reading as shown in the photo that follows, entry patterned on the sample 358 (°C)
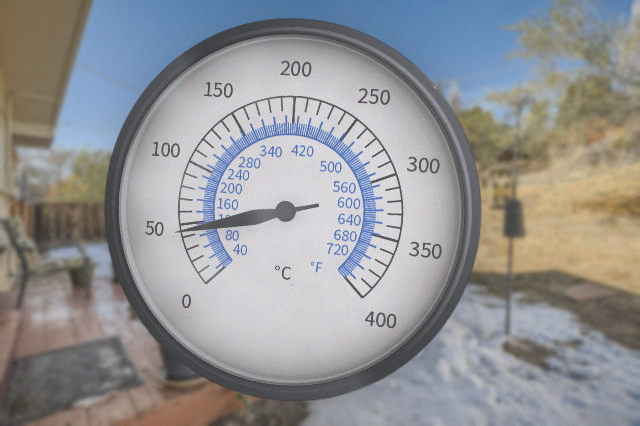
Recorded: 45 (°C)
